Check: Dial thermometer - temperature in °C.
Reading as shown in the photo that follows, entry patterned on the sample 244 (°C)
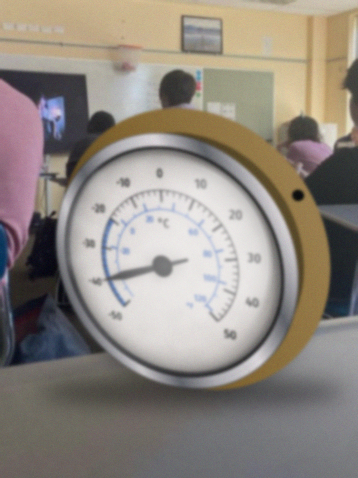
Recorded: -40 (°C)
